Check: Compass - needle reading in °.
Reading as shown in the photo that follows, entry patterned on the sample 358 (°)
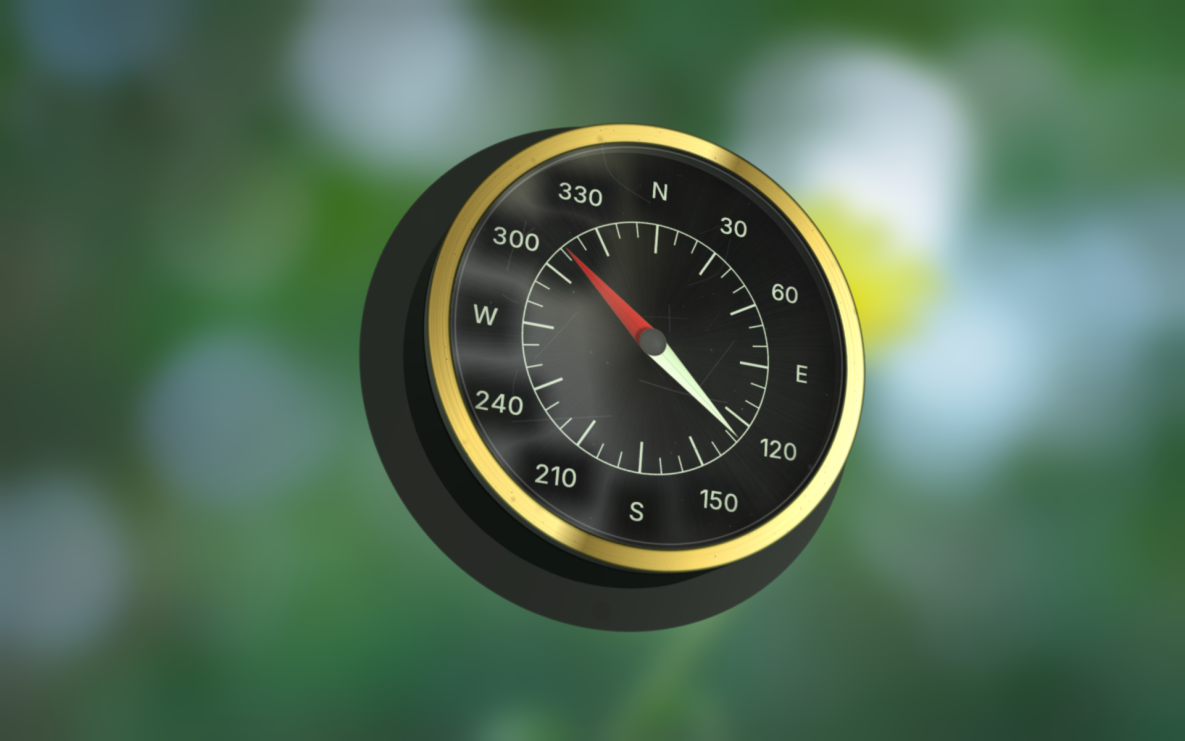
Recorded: 310 (°)
